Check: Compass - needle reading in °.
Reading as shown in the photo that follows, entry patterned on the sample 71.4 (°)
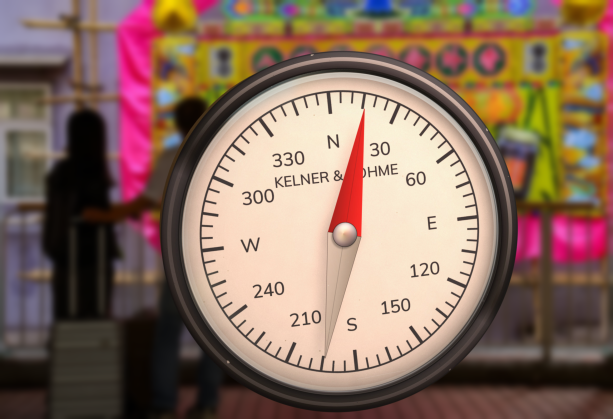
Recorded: 15 (°)
